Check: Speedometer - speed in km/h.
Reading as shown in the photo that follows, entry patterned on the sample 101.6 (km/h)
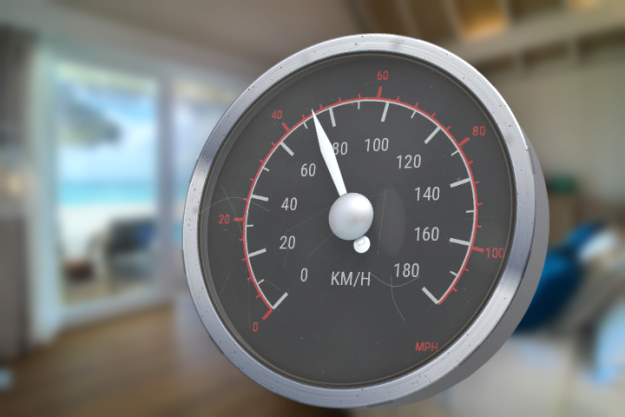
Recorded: 75 (km/h)
